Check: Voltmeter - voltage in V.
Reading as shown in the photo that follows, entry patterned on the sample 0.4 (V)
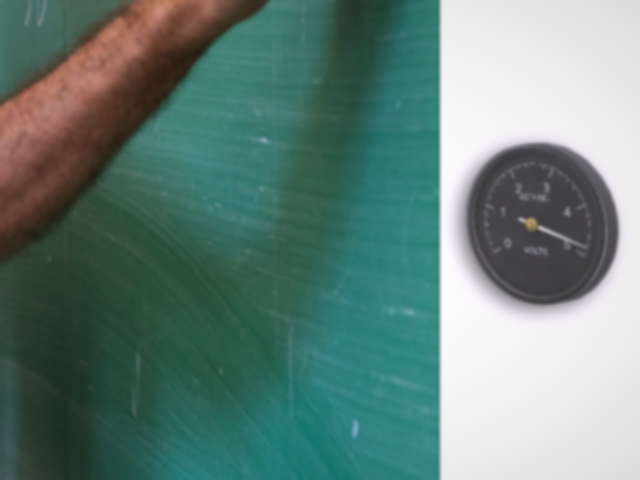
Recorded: 4.8 (V)
